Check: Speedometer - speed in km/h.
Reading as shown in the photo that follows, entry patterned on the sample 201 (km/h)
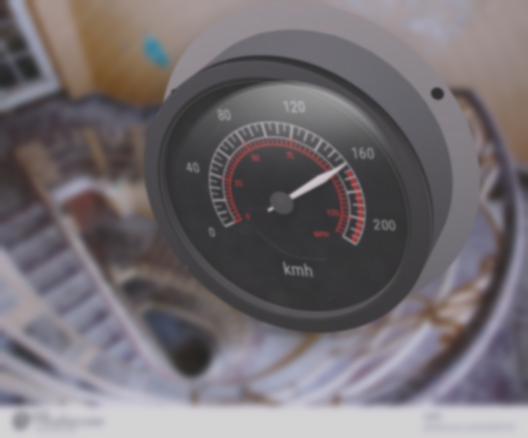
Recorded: 160 (km/h)
